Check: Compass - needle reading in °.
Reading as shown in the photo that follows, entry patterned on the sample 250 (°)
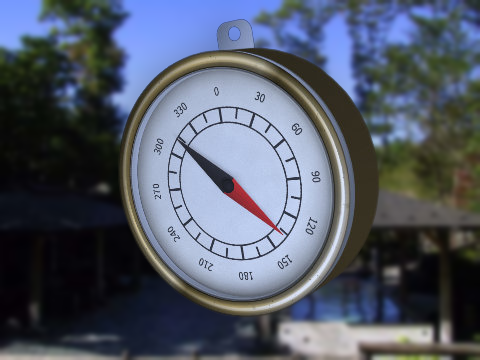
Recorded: 135 (°)
